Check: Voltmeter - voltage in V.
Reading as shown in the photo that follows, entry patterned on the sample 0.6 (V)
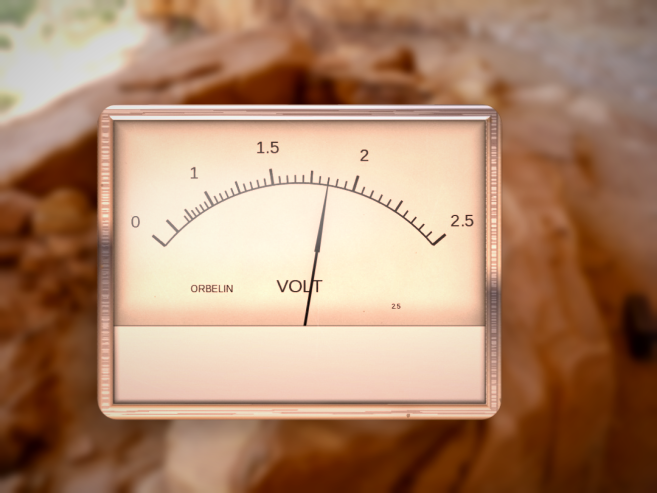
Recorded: 1.85 (V)
